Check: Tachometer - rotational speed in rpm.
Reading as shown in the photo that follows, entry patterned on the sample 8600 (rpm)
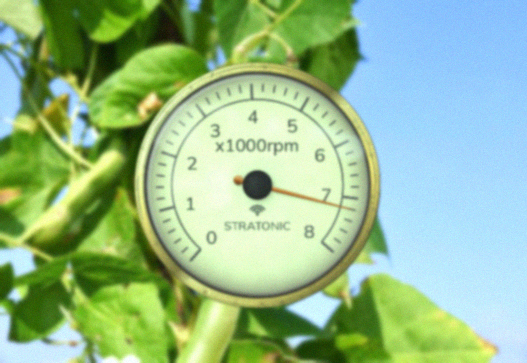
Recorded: 7200 (rpm)
